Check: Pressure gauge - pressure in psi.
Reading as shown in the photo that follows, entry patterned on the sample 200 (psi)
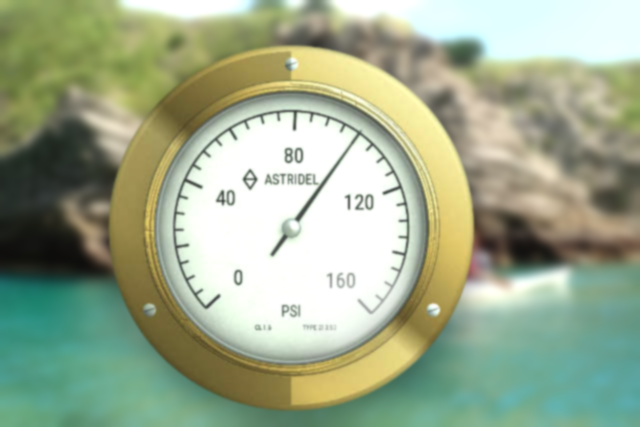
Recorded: 100 (psi)
